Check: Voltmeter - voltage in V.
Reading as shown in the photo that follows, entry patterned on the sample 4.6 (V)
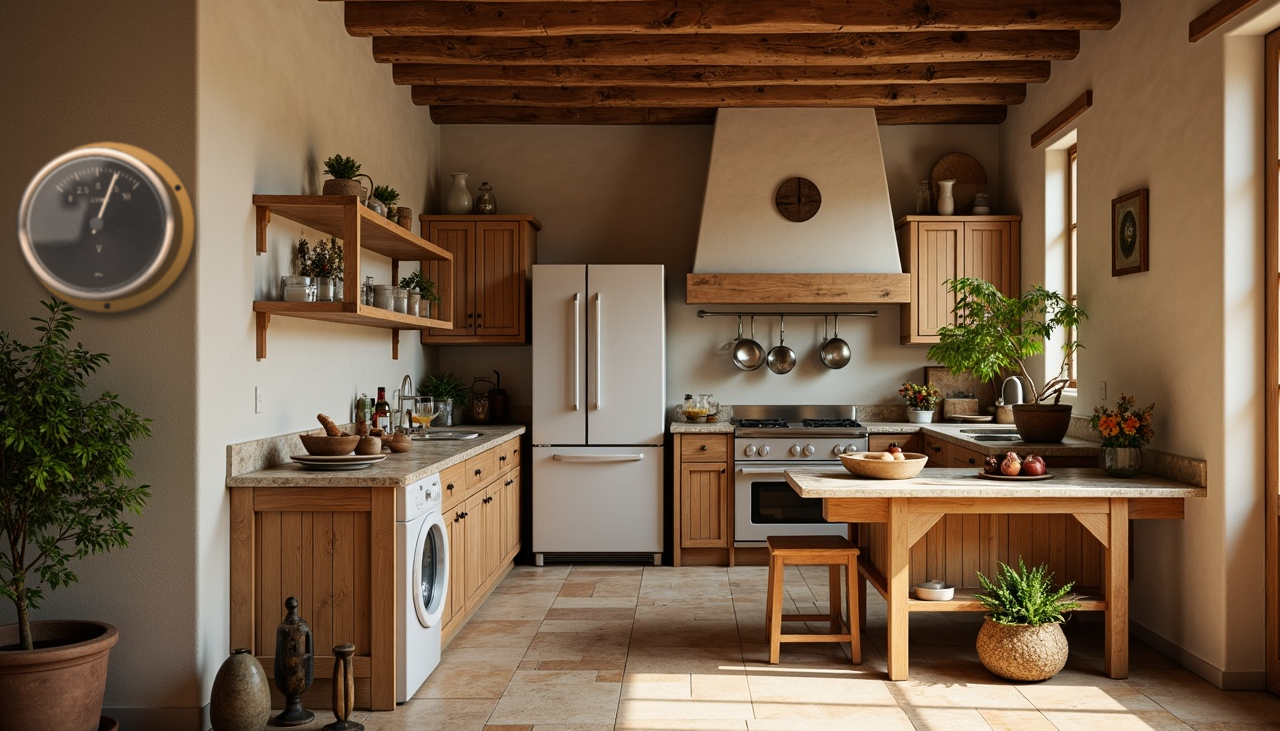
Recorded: 7.5 (V)
